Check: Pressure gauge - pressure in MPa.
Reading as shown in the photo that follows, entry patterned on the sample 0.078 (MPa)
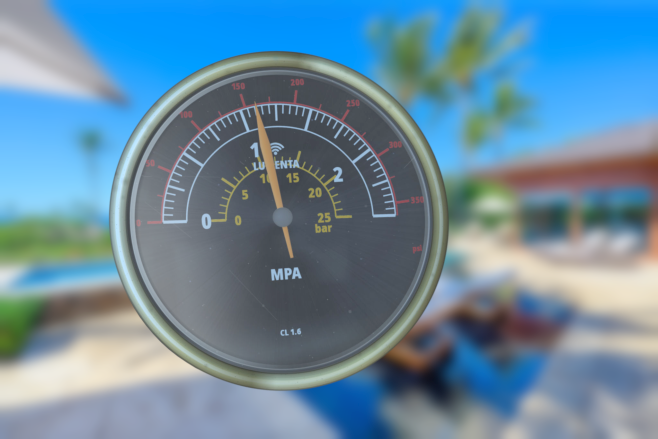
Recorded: 1.1 (MPa)
